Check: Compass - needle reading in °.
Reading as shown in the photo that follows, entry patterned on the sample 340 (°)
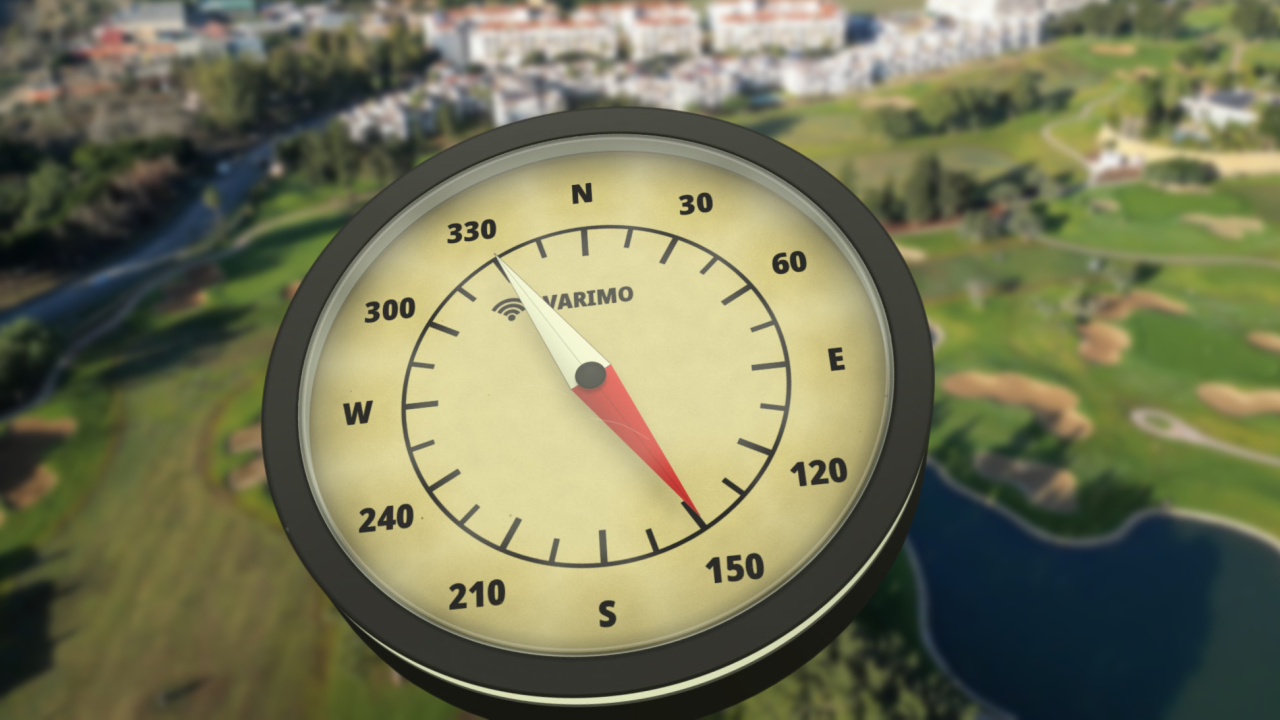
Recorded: 150 (°)
